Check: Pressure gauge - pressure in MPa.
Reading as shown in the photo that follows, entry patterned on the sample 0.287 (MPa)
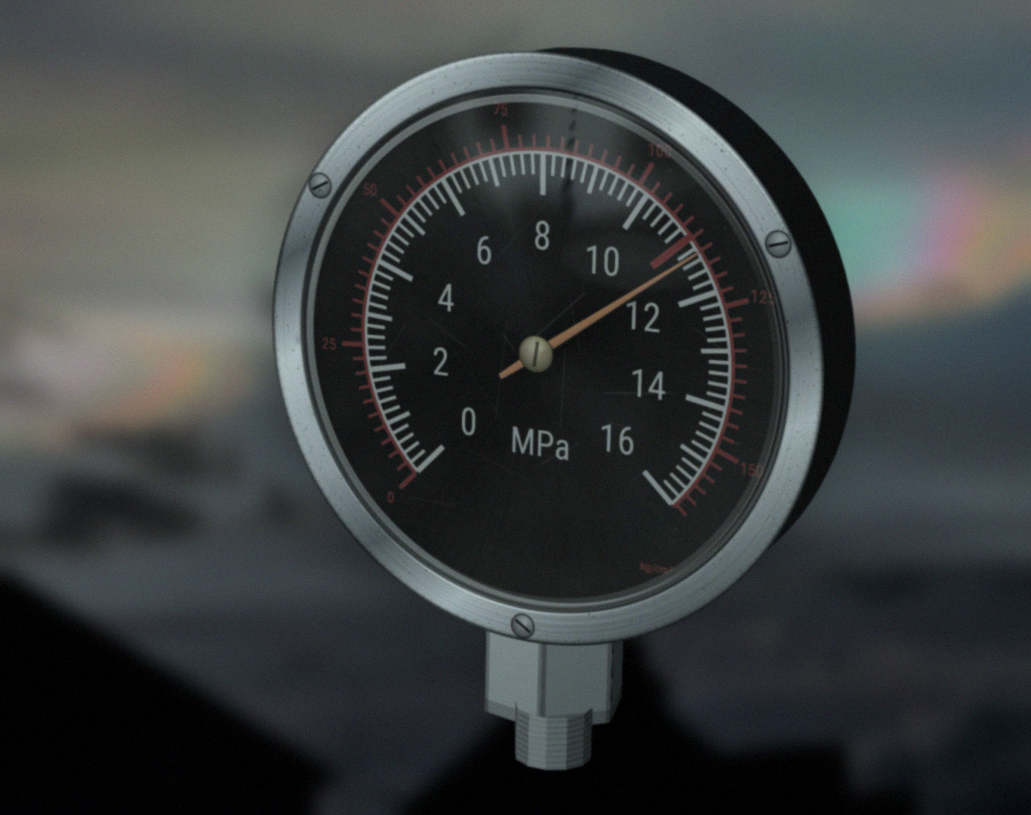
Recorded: 11.3 (MPa)
